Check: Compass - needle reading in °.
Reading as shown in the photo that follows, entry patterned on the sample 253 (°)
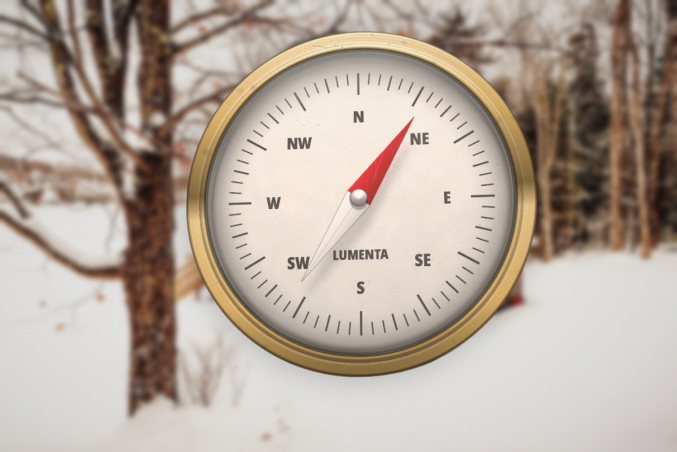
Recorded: 35 (°)
